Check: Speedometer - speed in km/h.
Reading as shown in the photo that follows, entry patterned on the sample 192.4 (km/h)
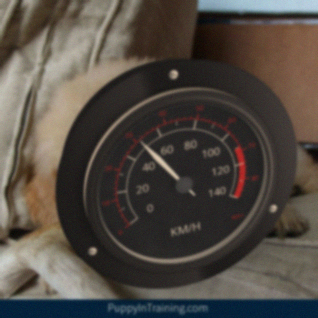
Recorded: 50 (km/h)
